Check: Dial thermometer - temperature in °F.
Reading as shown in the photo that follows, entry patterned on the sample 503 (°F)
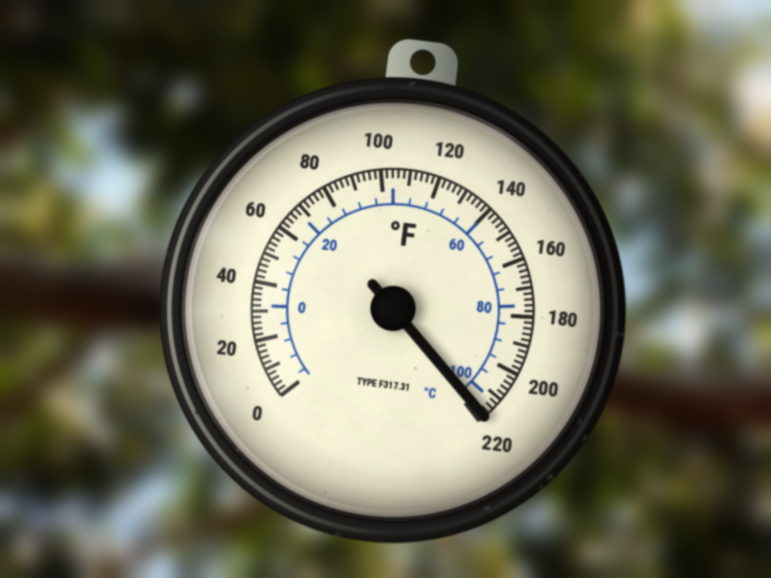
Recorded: 218 (°F)
